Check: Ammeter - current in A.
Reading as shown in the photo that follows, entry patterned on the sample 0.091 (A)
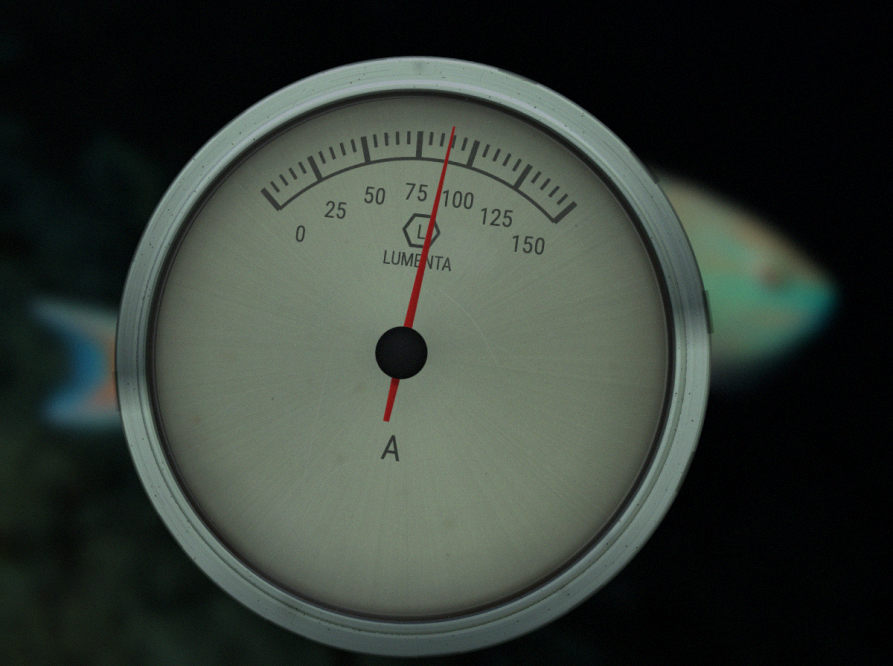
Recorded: 90 (A)
